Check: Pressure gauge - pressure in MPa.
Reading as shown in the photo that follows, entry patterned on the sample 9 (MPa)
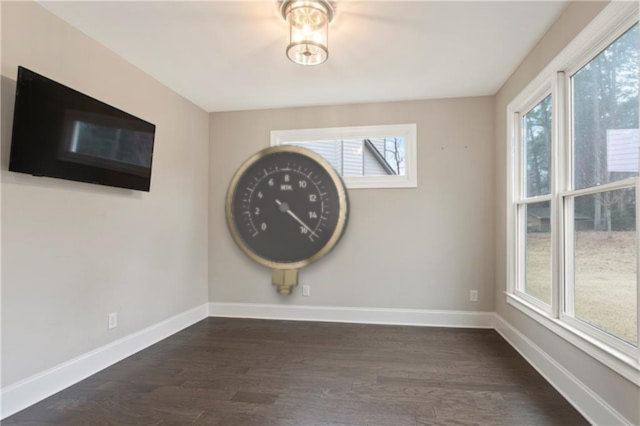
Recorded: 15.5 (MPa)
